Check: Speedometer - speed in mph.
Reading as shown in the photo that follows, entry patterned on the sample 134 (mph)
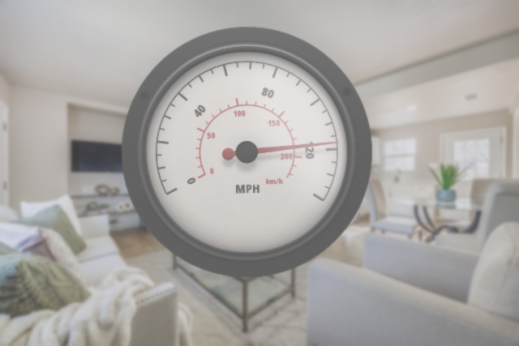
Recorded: 117.5 (mph)
